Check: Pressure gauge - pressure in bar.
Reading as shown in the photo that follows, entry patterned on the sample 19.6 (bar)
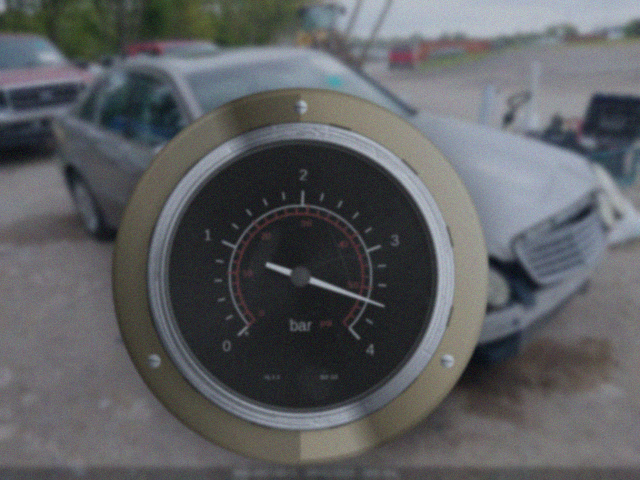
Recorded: 3.6 (bar)
